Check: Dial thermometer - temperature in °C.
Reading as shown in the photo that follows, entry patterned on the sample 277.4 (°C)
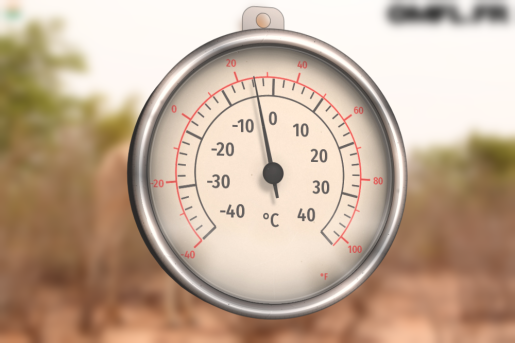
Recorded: -4 (°C)
